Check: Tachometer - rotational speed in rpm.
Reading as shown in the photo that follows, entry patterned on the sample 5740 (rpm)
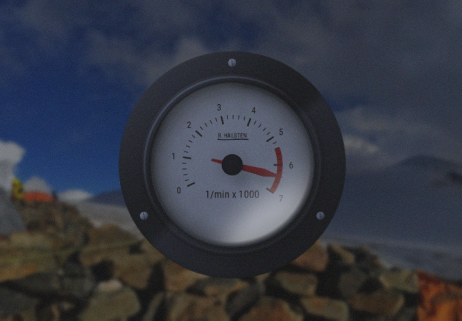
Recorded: 6400 (rpm)
